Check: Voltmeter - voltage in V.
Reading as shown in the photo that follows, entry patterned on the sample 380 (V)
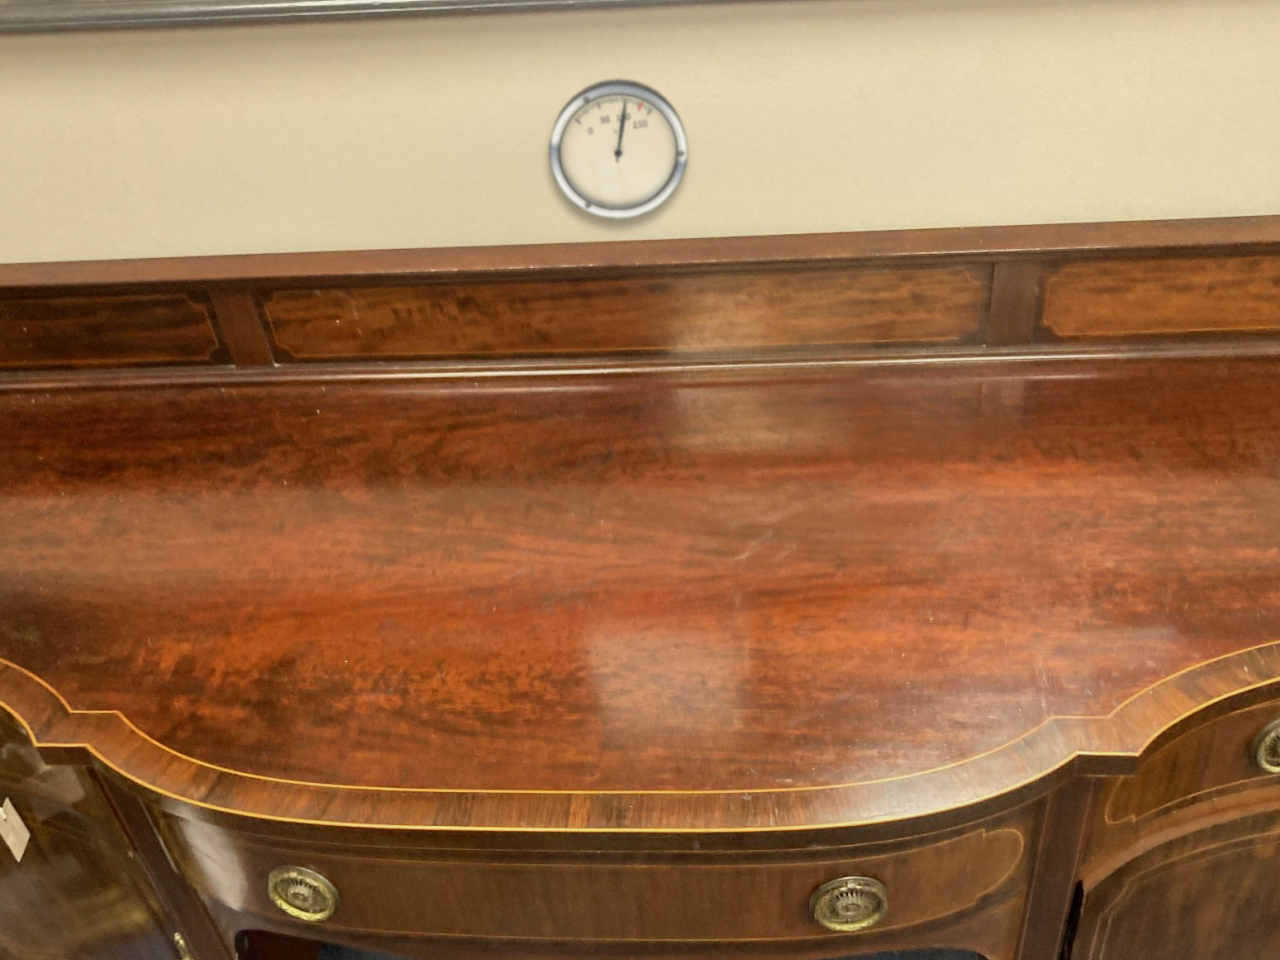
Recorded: 100 (V)
